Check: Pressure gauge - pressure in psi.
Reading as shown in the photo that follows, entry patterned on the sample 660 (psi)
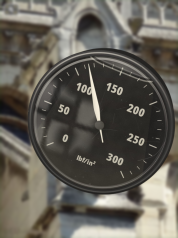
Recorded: 115 (psi)
